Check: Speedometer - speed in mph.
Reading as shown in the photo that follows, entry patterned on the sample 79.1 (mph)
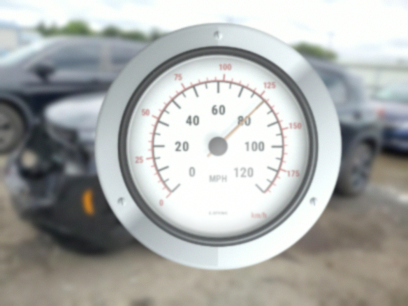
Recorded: 80 (mph)
